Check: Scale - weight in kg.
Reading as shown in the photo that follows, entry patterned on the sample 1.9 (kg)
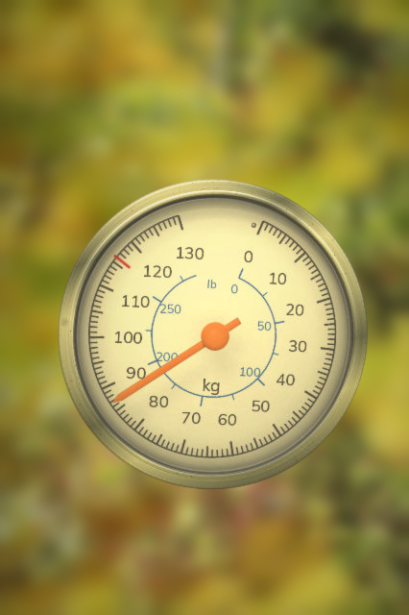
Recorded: 87 (kg)
